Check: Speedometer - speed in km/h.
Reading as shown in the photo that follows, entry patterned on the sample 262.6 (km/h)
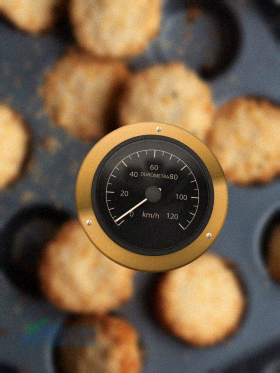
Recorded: 2.5 (km/h)
